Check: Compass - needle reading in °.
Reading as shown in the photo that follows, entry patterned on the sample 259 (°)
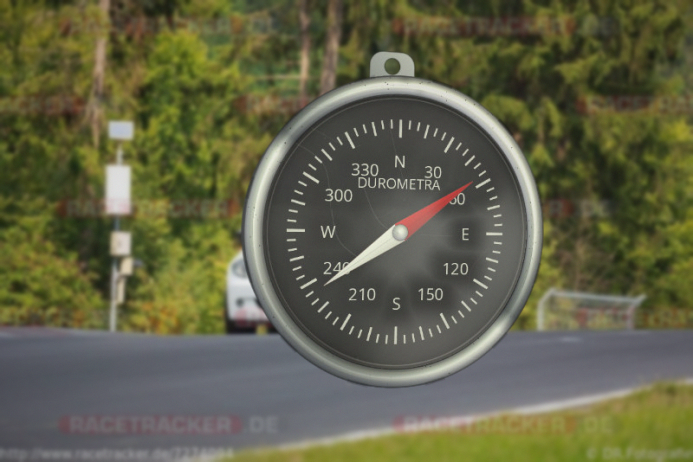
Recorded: 55 (°)
